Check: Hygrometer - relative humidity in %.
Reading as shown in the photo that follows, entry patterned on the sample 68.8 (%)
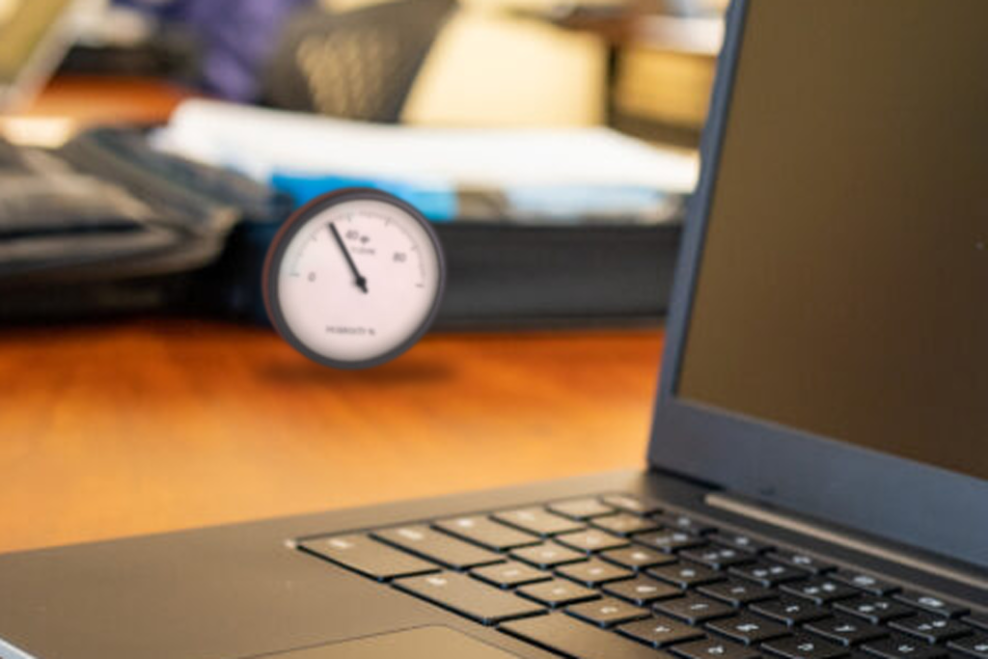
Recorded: 30 (%)
